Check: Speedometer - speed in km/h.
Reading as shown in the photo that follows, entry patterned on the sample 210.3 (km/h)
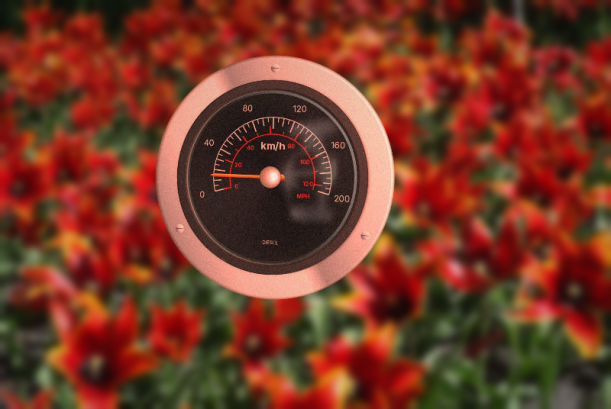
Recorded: 15 (km/h)
